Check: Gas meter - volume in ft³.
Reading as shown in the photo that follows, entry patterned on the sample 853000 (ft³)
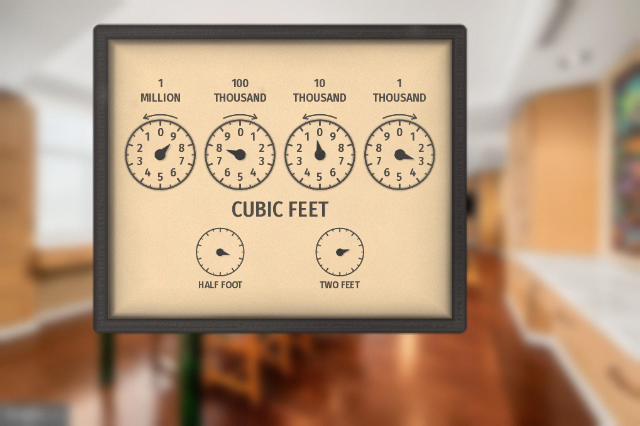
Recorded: 880300 (ft³)
